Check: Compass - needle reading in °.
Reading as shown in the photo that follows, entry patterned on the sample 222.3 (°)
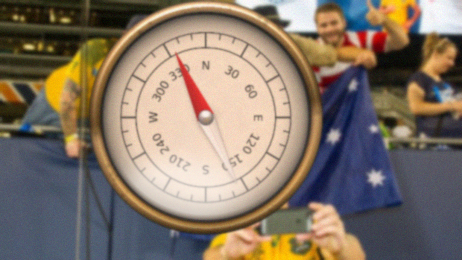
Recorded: 335 (°)
